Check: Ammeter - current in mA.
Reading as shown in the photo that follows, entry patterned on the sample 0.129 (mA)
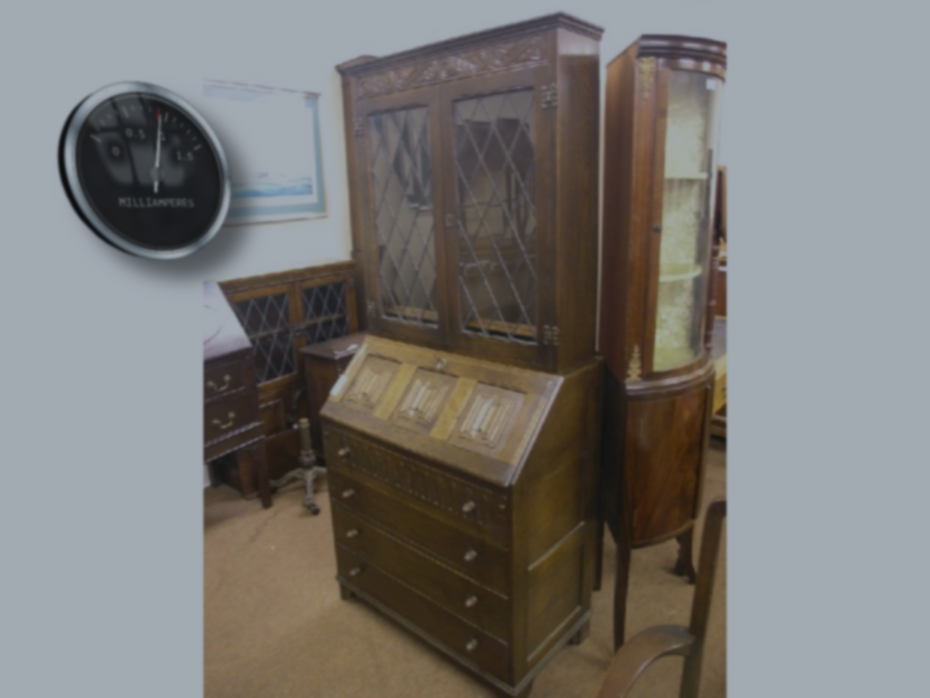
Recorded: 0.9 (mA)
